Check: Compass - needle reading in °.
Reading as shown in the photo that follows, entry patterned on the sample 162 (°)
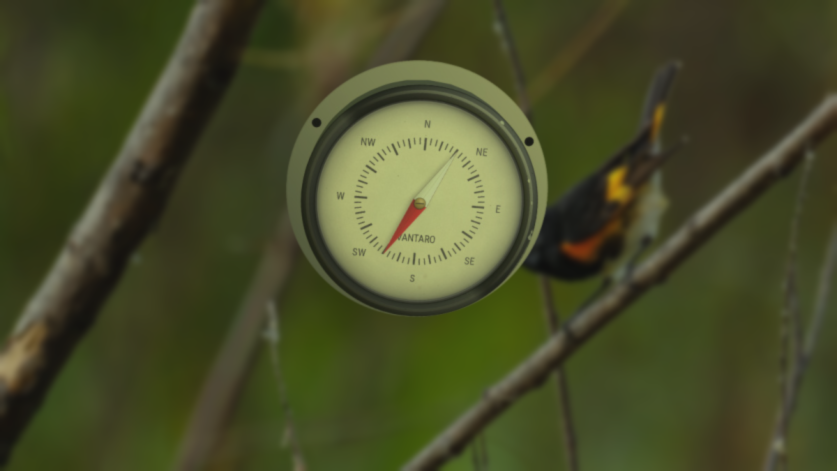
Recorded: 210 (°)
